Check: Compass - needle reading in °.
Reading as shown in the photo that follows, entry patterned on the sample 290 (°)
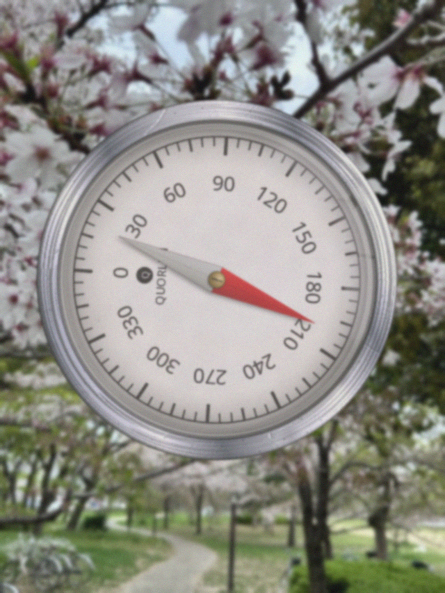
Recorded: 200 (°)
